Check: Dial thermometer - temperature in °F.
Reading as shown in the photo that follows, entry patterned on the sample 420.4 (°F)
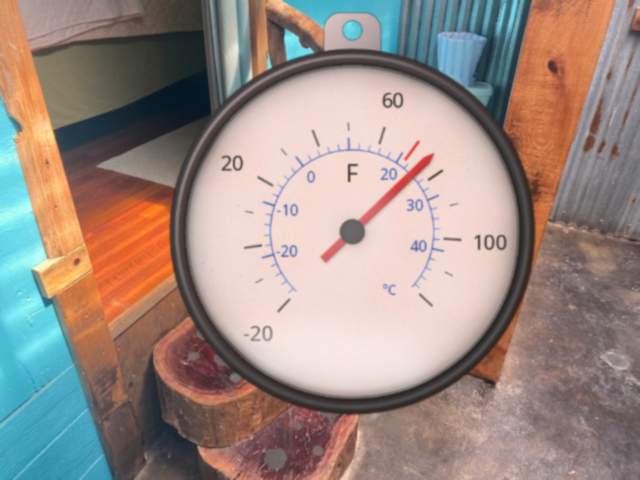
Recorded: 75 (°F)
